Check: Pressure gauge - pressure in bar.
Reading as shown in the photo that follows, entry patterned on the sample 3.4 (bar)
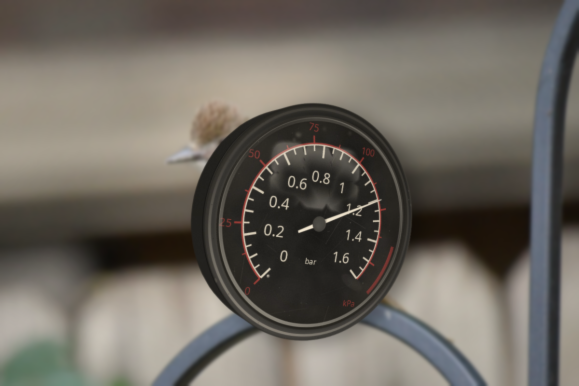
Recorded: 1.2 (bar)
